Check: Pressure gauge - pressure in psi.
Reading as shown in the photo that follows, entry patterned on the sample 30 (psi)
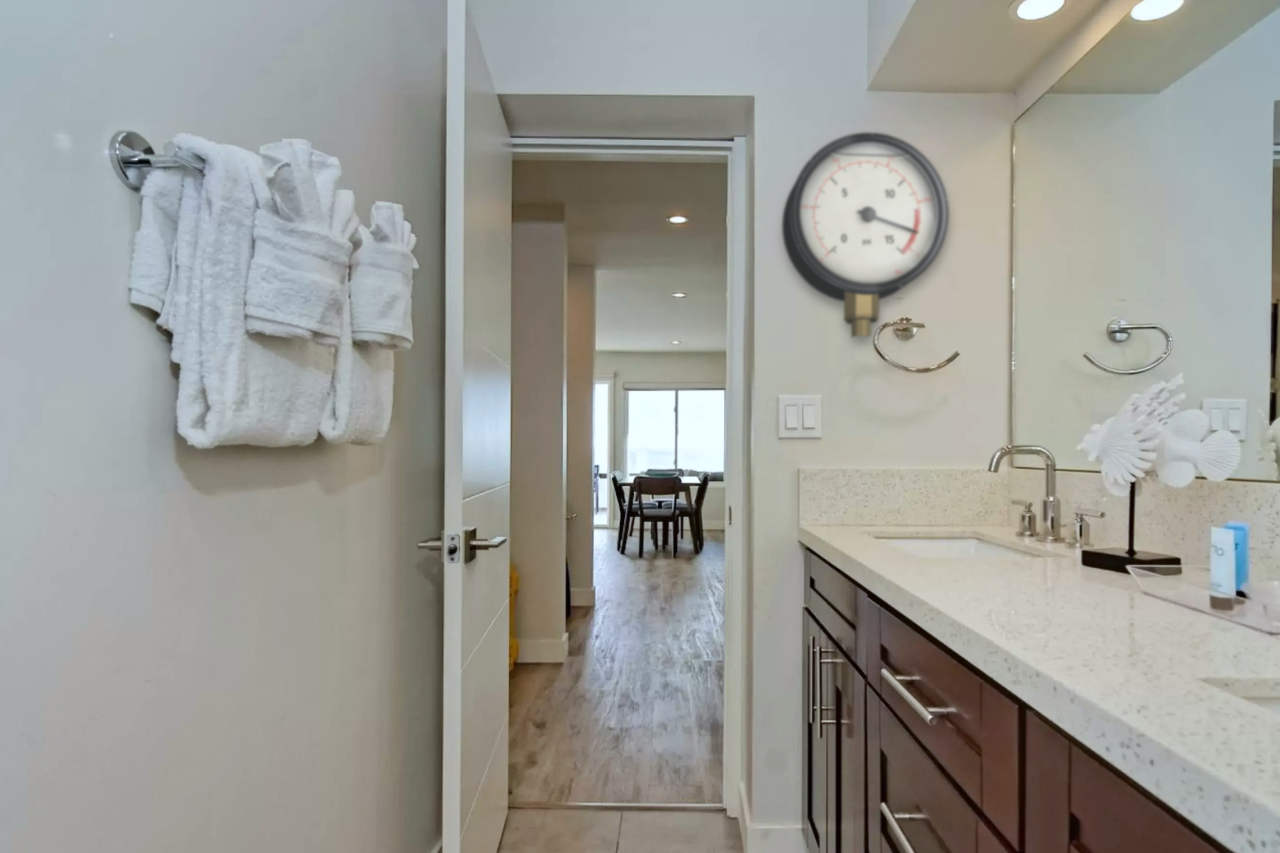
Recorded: 13.5 (psi)
